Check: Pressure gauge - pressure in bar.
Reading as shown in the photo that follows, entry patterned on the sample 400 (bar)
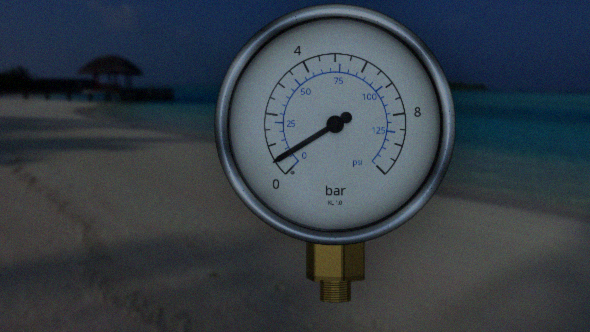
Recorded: 0.5 (bar)
